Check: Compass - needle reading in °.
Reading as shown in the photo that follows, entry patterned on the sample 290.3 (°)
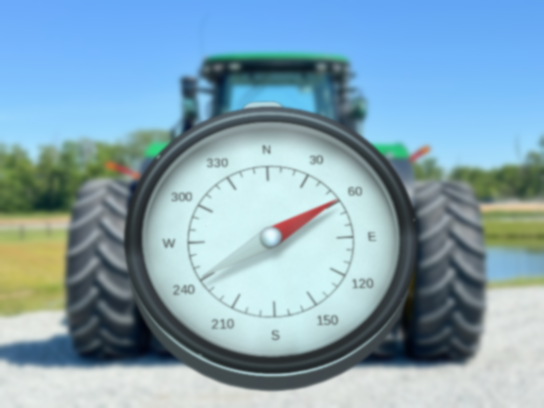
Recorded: 60 (°)
